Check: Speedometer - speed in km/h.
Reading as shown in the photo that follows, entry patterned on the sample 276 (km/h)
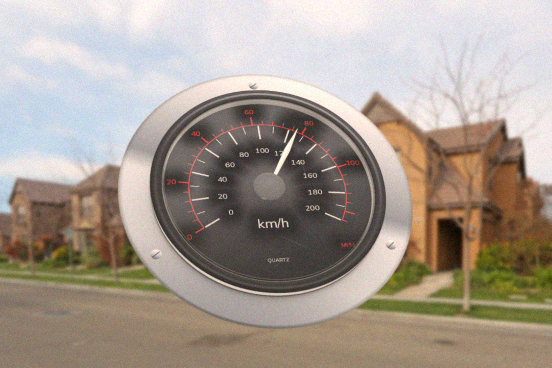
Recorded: 125 (km/h)
